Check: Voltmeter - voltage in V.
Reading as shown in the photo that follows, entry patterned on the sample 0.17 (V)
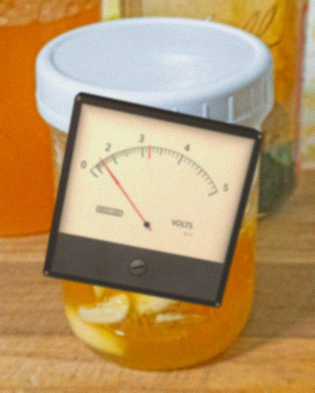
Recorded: 1.5 (V)
